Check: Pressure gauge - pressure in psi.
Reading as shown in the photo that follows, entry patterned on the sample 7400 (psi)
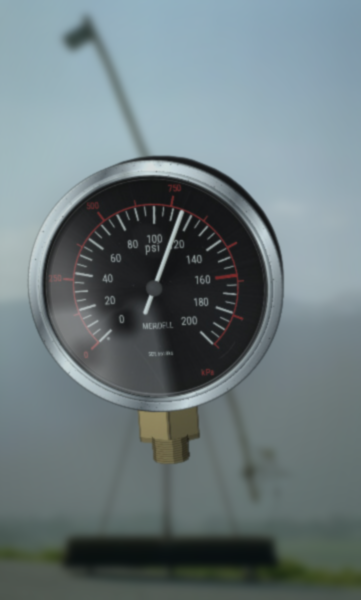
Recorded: 115 (psi)
